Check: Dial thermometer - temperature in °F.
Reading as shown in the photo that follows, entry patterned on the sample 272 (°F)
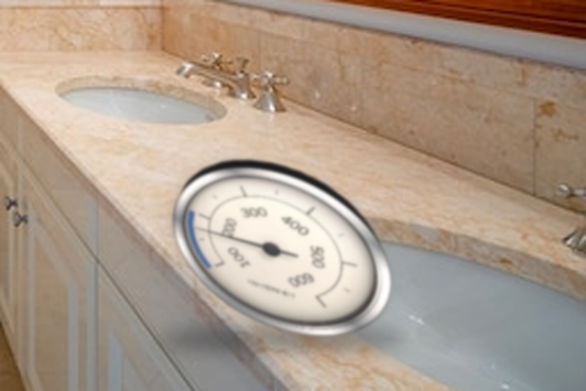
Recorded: 175 (°F)
